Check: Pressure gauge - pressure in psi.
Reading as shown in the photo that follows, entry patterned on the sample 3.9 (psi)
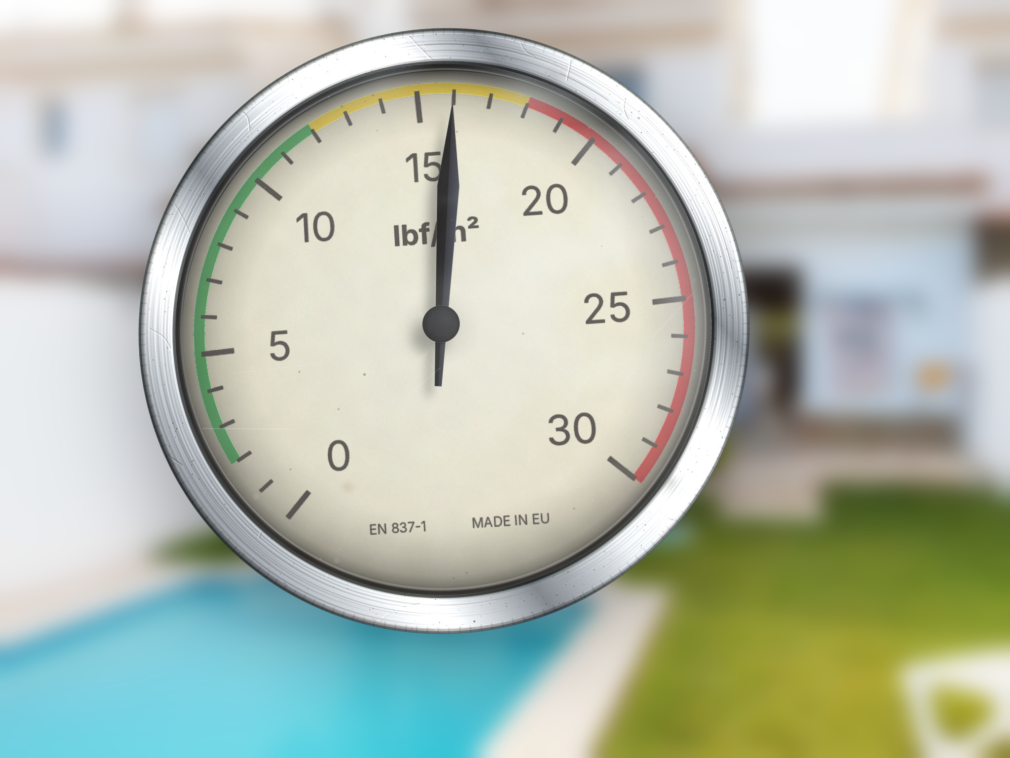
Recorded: 16 (psi)
